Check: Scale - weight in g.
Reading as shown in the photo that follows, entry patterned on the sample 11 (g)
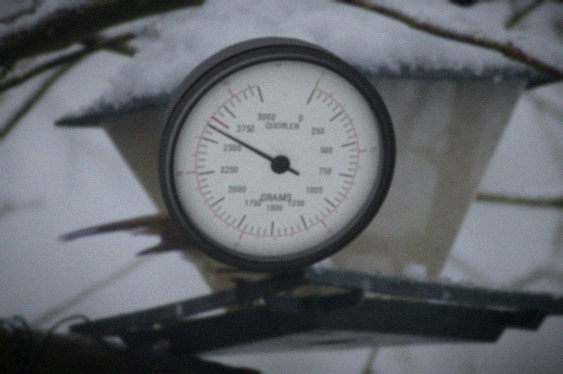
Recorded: 2600 (g)
